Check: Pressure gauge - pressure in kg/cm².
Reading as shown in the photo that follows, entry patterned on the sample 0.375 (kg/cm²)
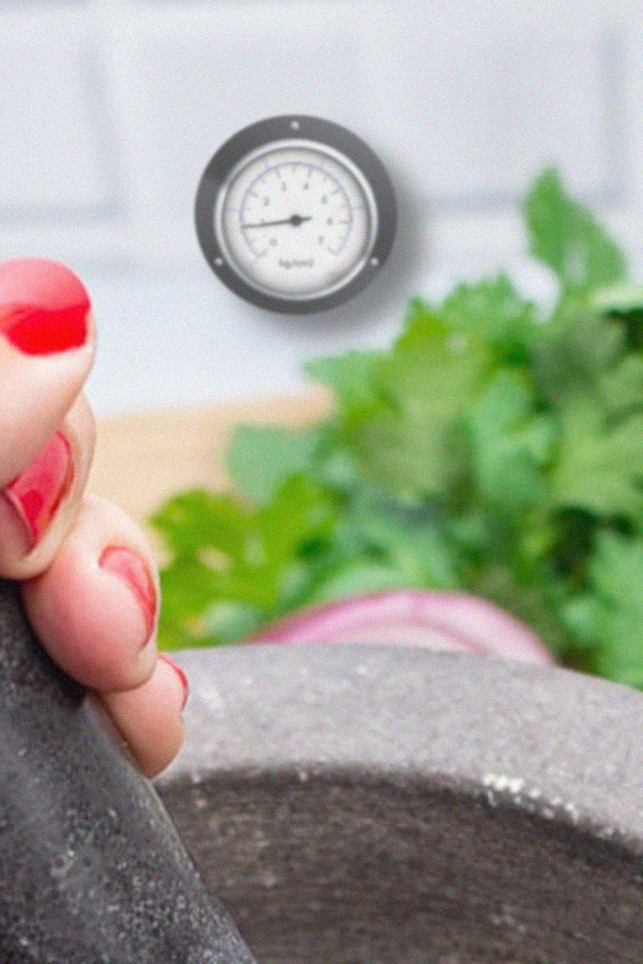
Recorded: 1 (kg/cm²)
